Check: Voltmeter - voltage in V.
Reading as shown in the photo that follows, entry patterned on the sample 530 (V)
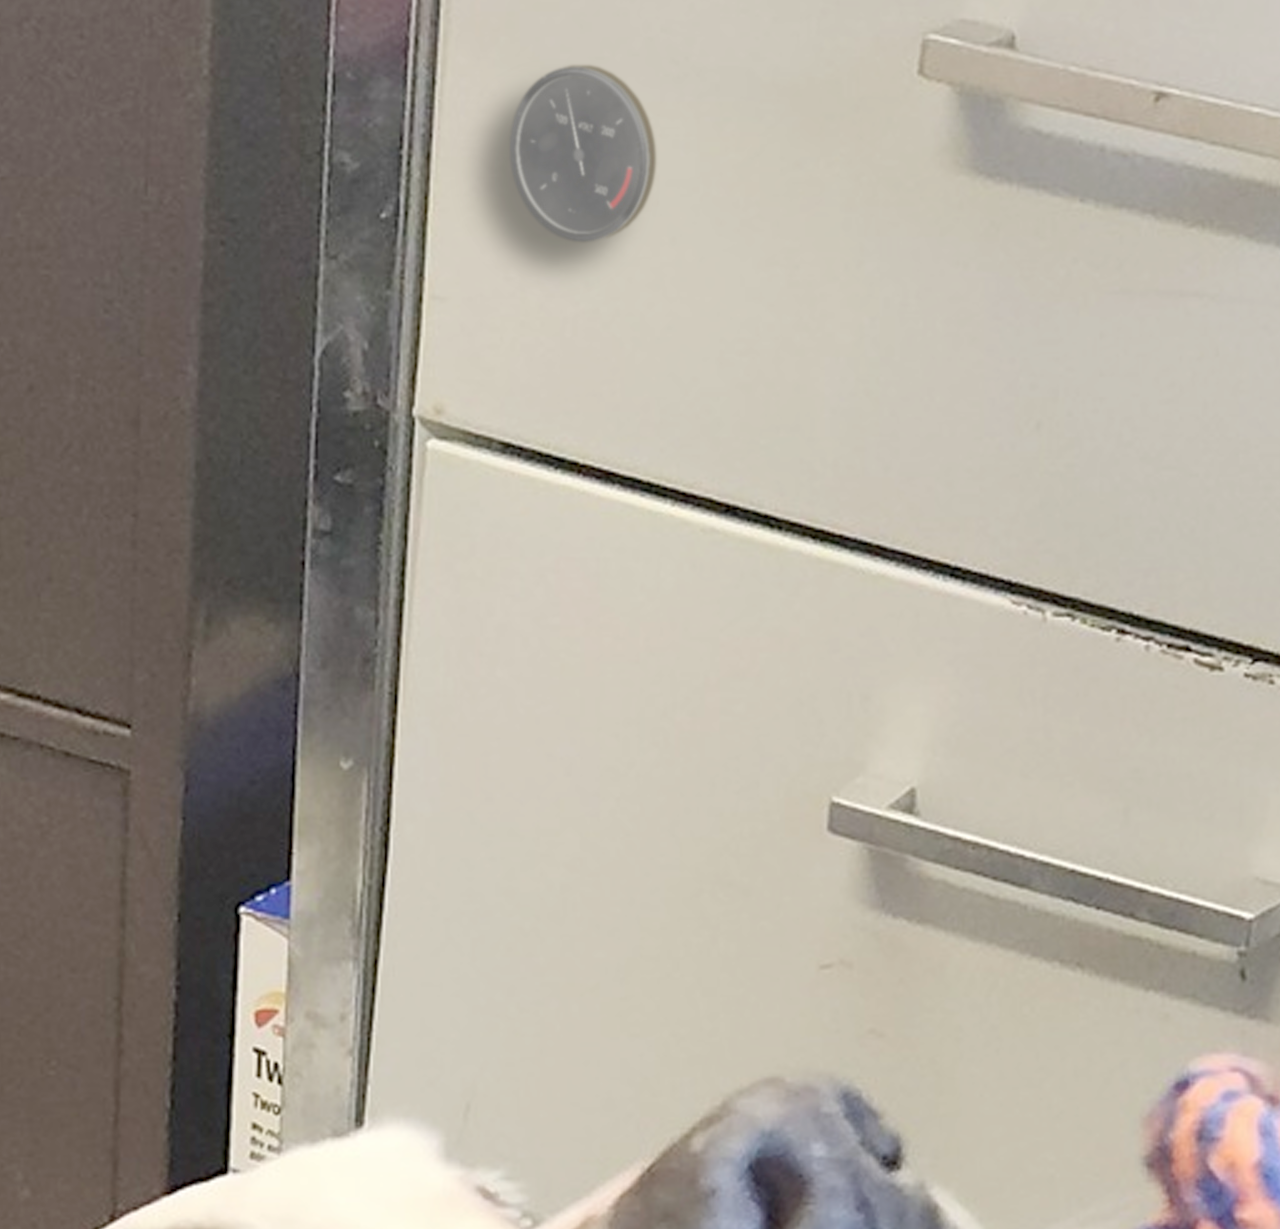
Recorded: 125 (V)
